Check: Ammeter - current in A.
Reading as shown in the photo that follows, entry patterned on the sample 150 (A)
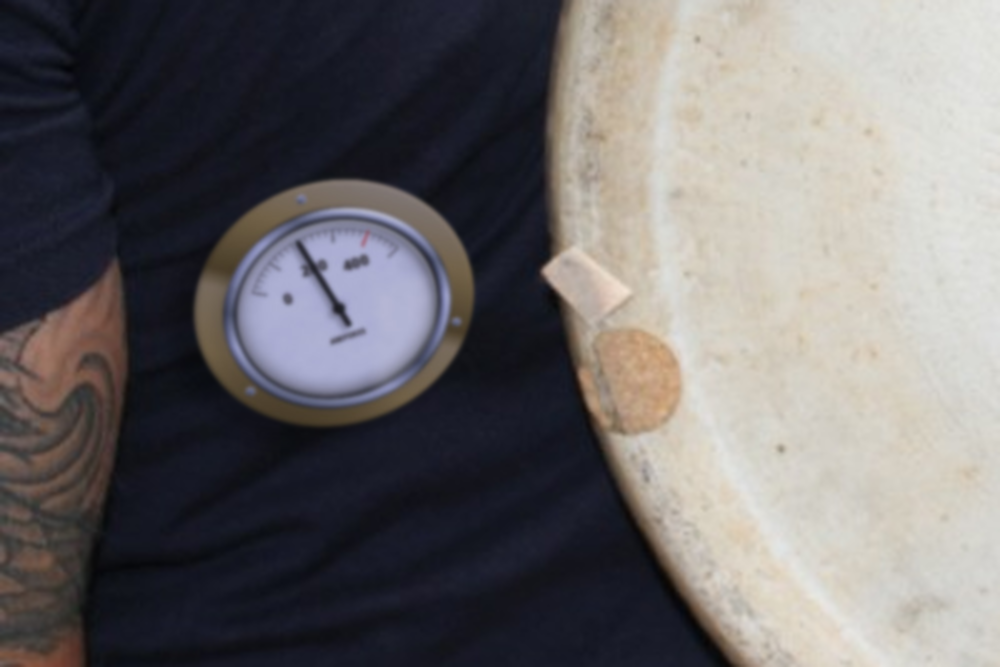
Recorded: 200 (A)
